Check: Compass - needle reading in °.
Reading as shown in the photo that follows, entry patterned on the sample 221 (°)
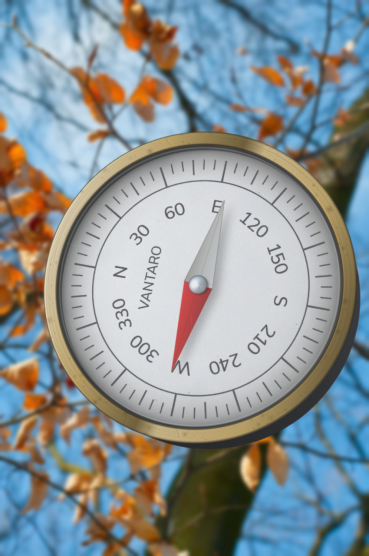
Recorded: 275 (°)
